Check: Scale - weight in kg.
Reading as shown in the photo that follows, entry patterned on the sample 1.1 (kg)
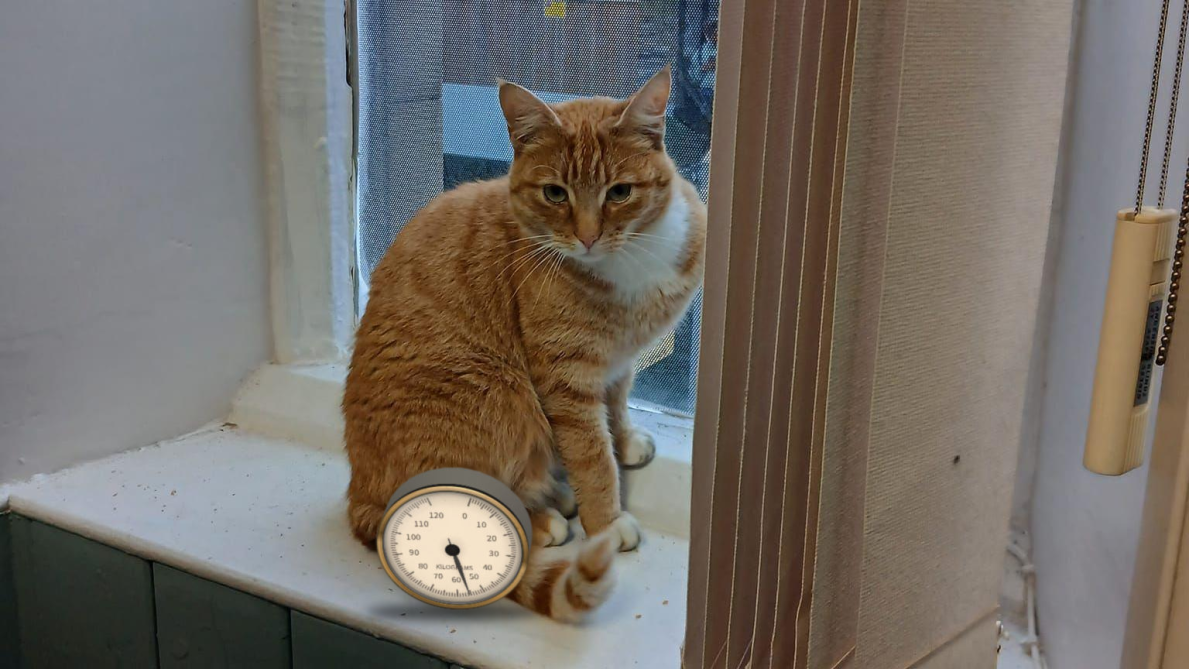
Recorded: 55 (kg)
